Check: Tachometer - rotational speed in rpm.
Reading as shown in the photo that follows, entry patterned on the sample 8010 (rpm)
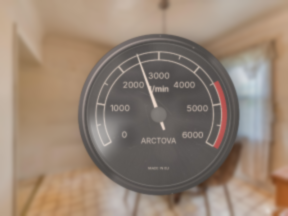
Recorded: 2500 (rpm)
